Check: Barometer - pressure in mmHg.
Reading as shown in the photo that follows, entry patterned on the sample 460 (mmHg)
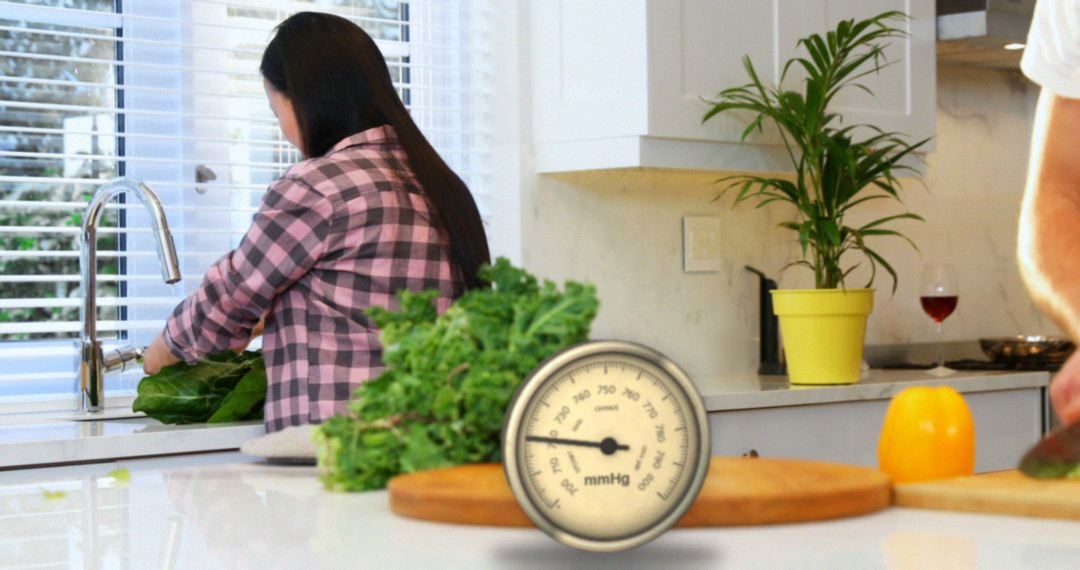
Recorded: 720 (mmHg)
